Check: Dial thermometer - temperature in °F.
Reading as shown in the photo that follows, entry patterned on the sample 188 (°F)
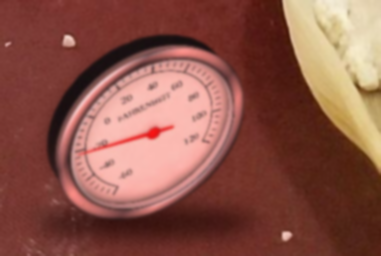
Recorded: -20 (°F)
